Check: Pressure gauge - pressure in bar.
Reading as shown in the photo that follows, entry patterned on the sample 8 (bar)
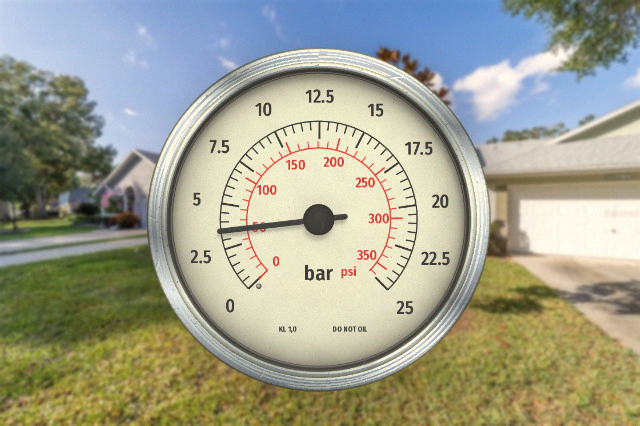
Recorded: 3.5 (bar)
